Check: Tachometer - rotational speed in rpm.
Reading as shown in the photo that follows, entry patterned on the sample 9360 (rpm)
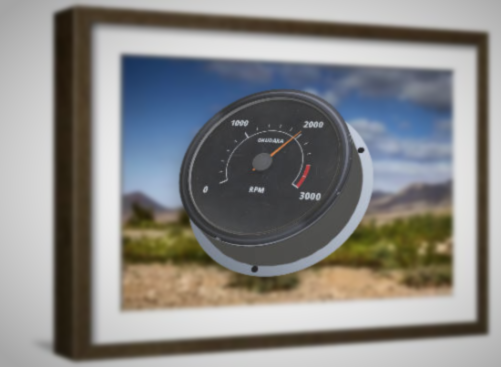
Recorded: 2000 (rpm)
